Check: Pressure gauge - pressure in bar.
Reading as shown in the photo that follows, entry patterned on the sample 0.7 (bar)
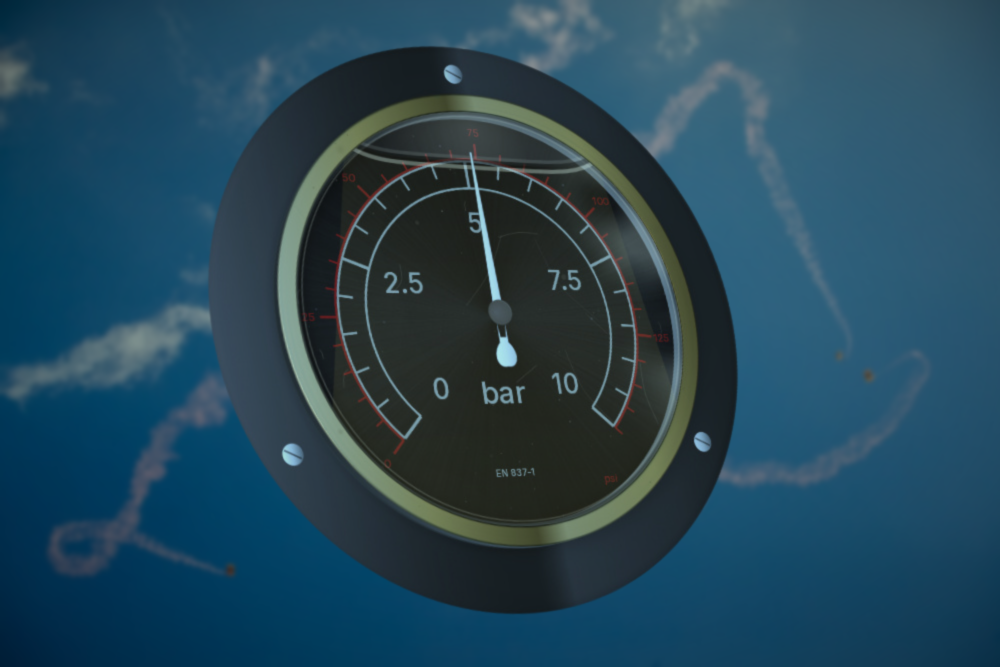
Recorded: 5 (bar)
